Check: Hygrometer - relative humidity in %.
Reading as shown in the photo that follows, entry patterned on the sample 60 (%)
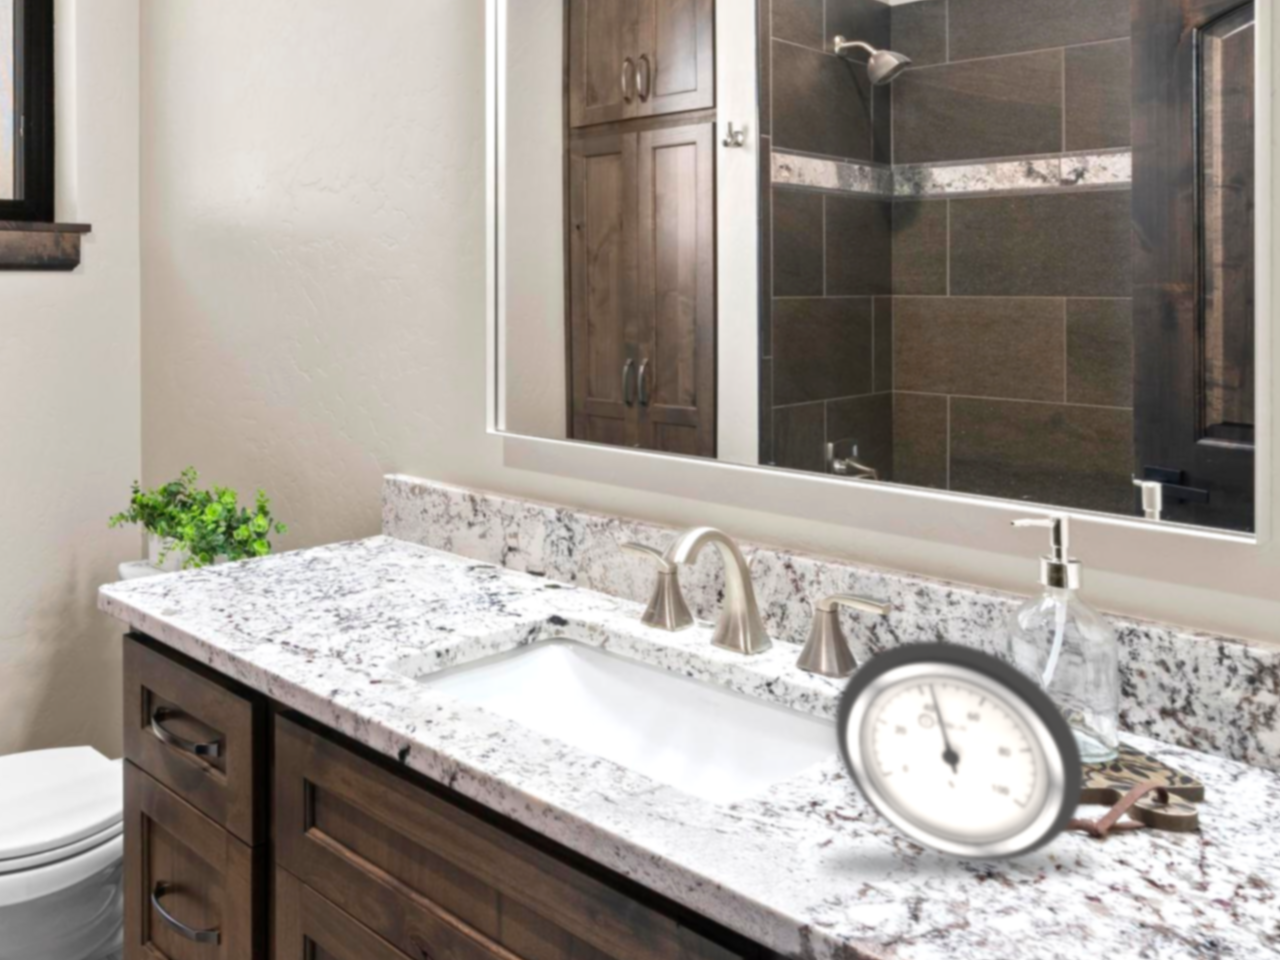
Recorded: 44 (%)
